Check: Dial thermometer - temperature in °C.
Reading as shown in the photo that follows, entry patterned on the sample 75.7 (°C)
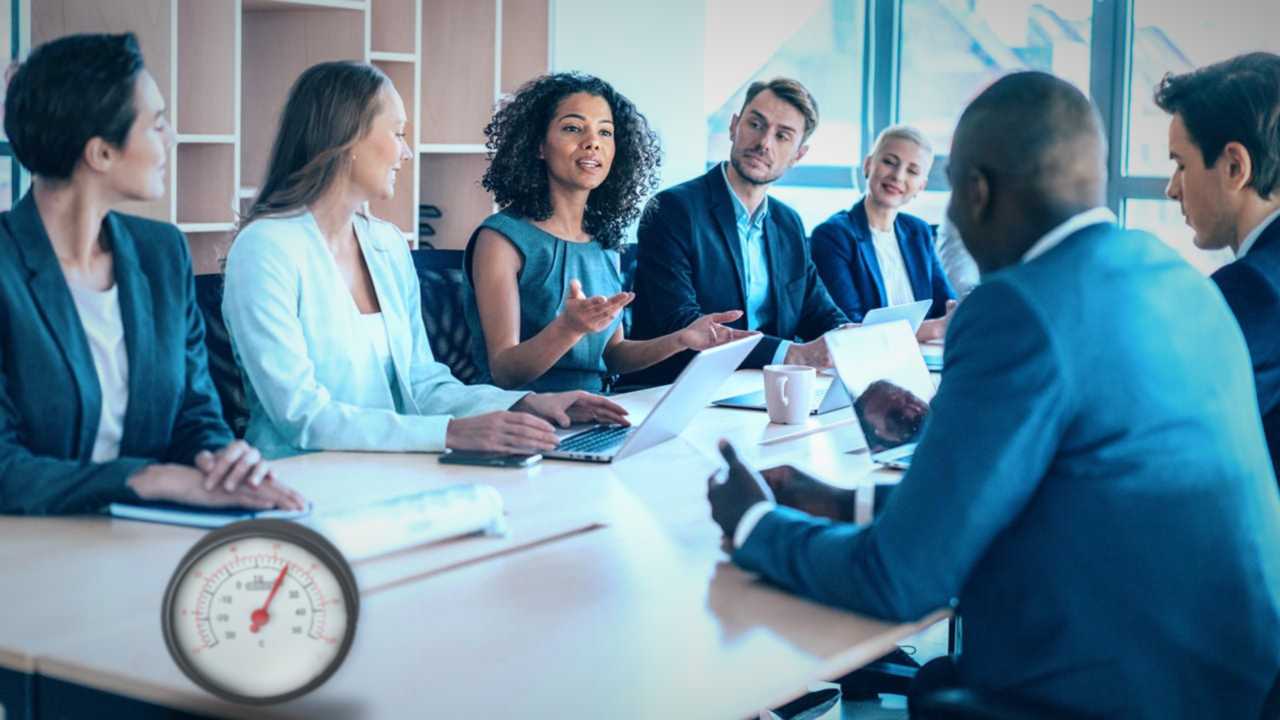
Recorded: 20 (°C)
